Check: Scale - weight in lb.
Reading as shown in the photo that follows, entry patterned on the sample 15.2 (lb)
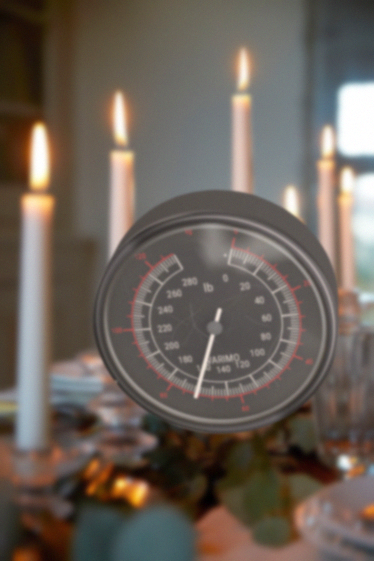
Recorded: 160 (lb)
